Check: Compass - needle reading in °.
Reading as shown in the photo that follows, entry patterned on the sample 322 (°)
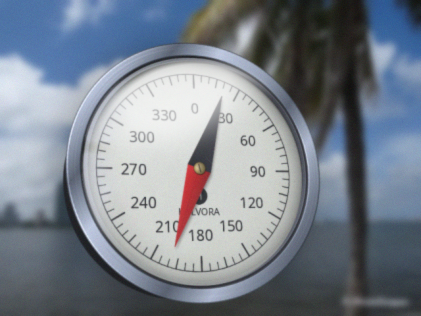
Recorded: 200 (°)
